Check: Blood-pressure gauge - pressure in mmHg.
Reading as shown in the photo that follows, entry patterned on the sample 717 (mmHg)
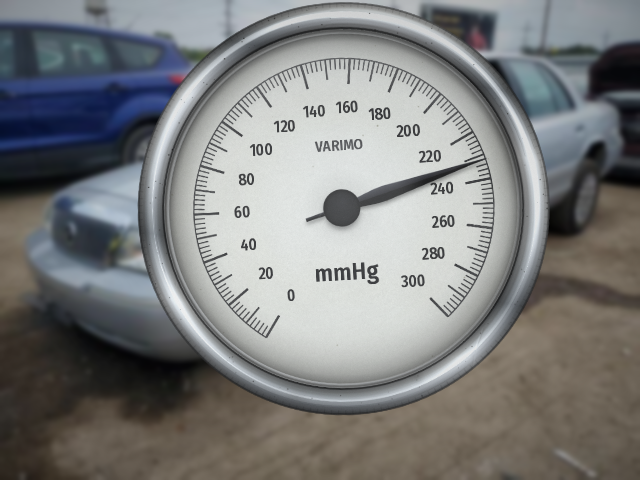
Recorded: 232 (mmHg)
